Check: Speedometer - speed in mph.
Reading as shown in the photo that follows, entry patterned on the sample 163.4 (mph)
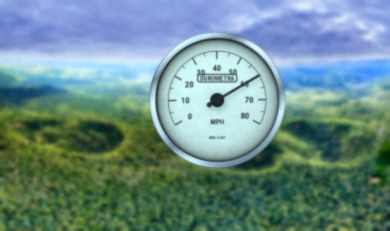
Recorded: 60 (mph)
